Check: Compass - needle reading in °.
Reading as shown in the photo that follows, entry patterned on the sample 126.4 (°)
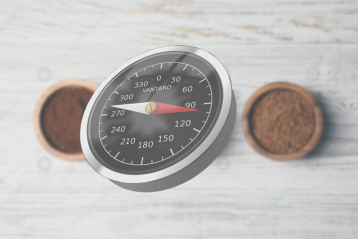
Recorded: 100 (°)
